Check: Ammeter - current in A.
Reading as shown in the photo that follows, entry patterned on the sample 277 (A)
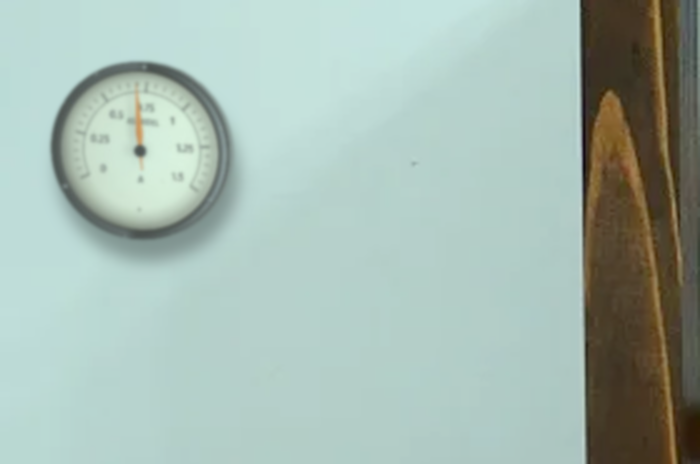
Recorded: 0.7 (A)
